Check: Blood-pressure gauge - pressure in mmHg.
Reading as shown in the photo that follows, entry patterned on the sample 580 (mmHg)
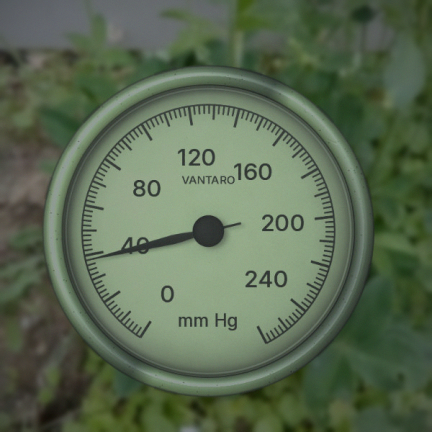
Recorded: 38 (mmHg)
